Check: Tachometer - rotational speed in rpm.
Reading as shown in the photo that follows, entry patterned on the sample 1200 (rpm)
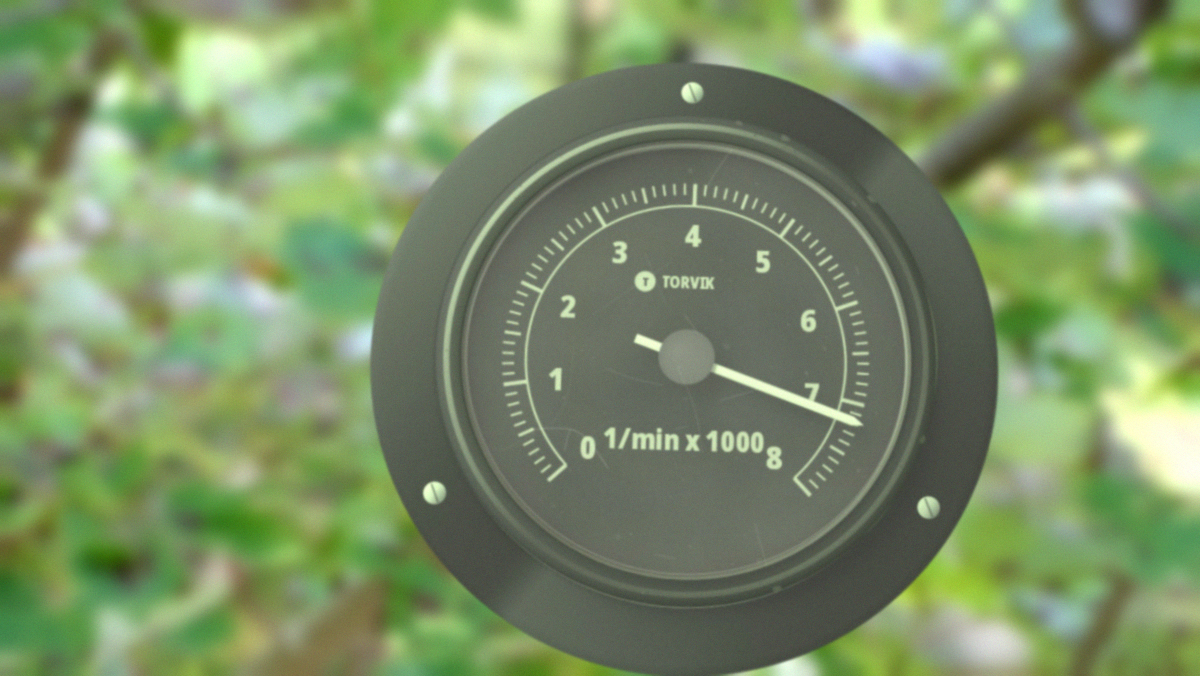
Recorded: 7200 (rpm)
